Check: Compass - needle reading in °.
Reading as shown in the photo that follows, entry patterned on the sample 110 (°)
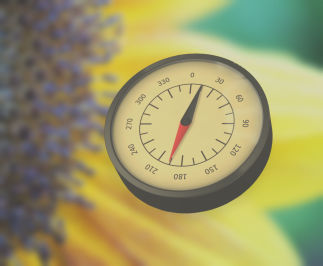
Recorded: 195 (°)
